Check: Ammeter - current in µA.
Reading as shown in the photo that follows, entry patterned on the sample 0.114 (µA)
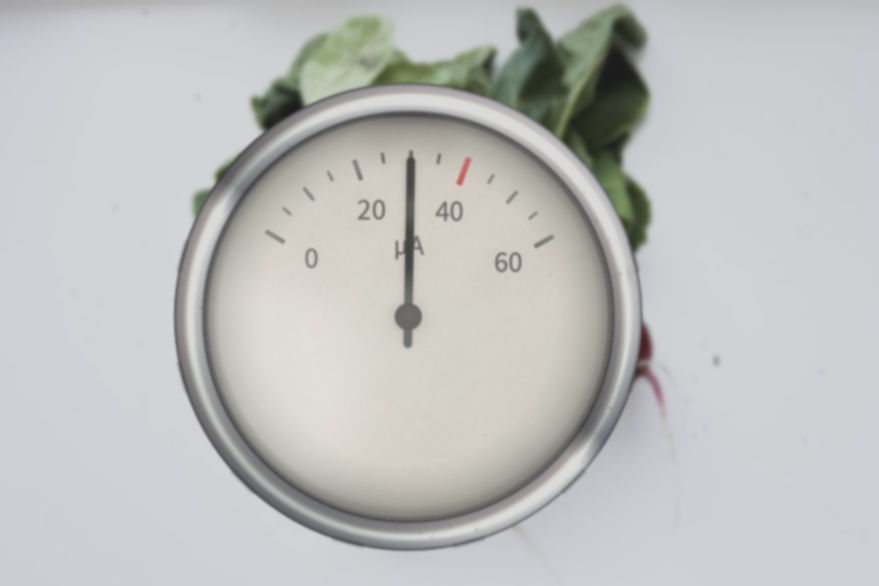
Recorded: 30 (µA)
